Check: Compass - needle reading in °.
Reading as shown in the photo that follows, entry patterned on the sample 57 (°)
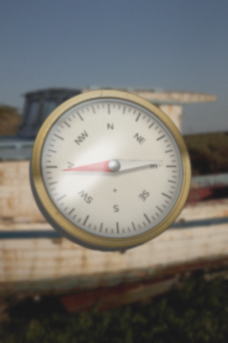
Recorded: 265 (°)
